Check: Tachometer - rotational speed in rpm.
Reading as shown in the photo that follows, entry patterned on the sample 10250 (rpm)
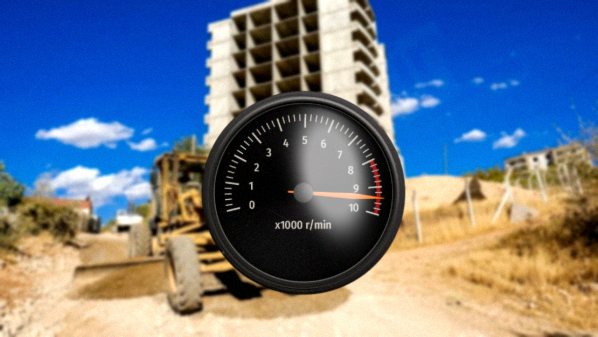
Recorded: 9400 (rpm)
